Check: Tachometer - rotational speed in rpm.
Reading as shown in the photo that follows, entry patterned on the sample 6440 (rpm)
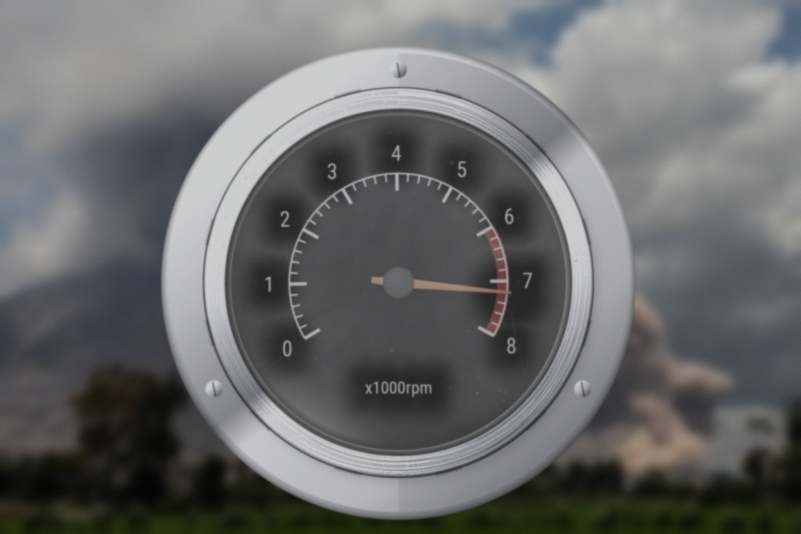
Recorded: 7200 (rpm)
